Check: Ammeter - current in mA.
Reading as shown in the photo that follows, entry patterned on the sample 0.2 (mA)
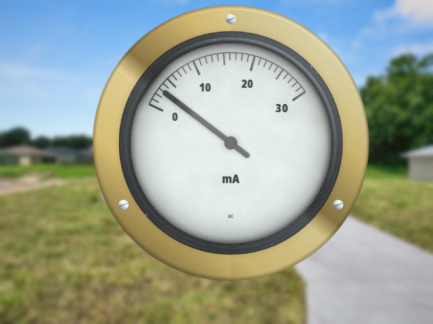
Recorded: 3 (mA)
